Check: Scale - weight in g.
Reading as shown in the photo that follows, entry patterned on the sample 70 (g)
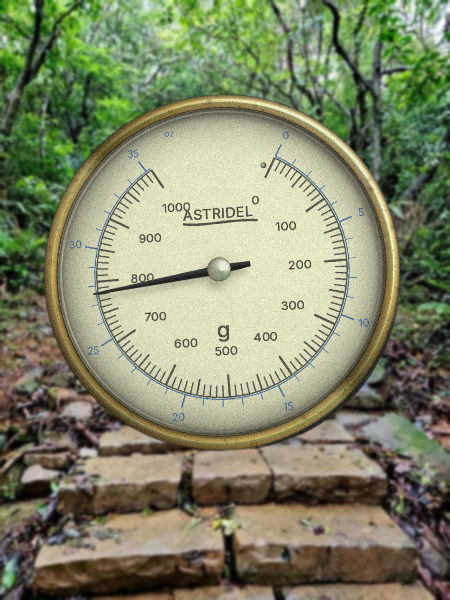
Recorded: 780 (g)
